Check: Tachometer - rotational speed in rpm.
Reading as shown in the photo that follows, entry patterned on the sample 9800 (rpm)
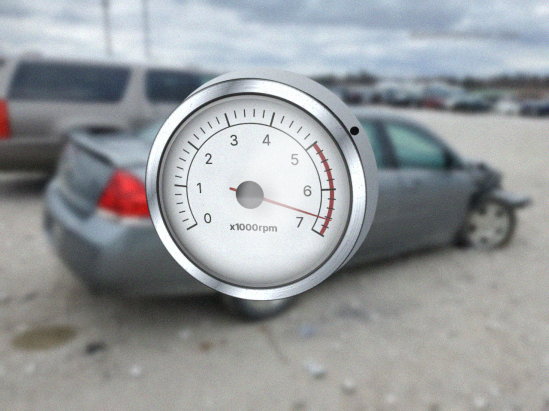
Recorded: 6600 (rpm)
